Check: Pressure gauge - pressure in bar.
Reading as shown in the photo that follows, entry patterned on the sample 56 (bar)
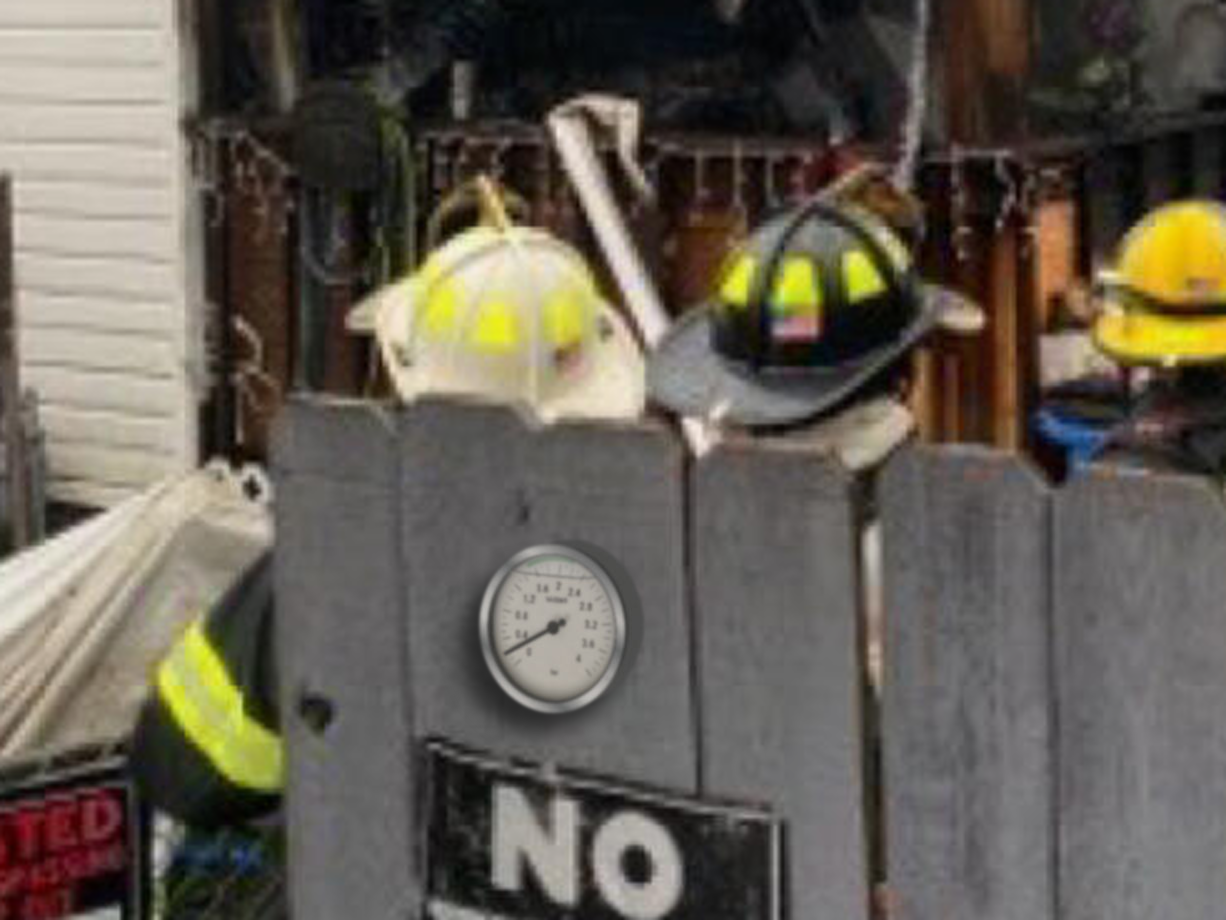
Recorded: 0.2 (bar)
